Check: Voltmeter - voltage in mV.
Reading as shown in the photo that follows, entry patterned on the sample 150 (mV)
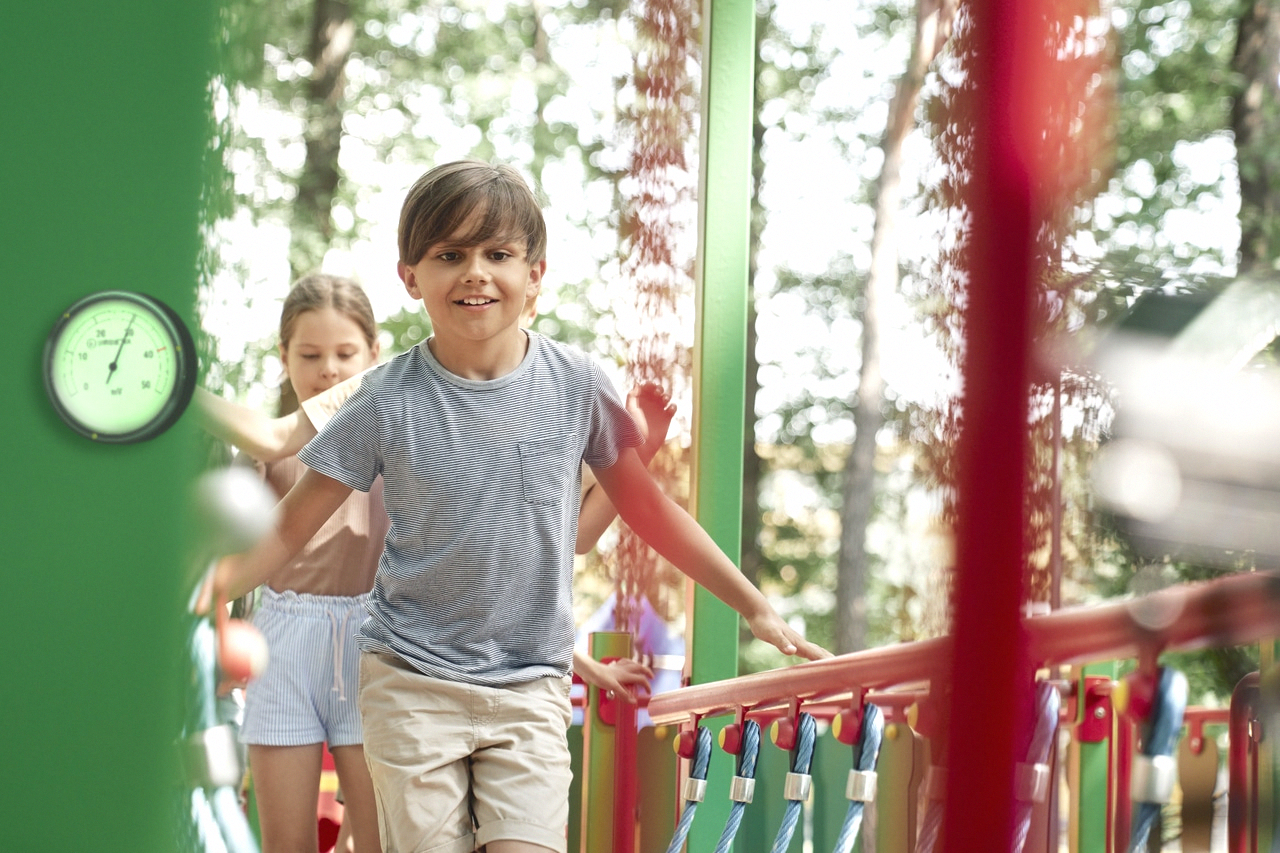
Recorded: 30 (mV)
